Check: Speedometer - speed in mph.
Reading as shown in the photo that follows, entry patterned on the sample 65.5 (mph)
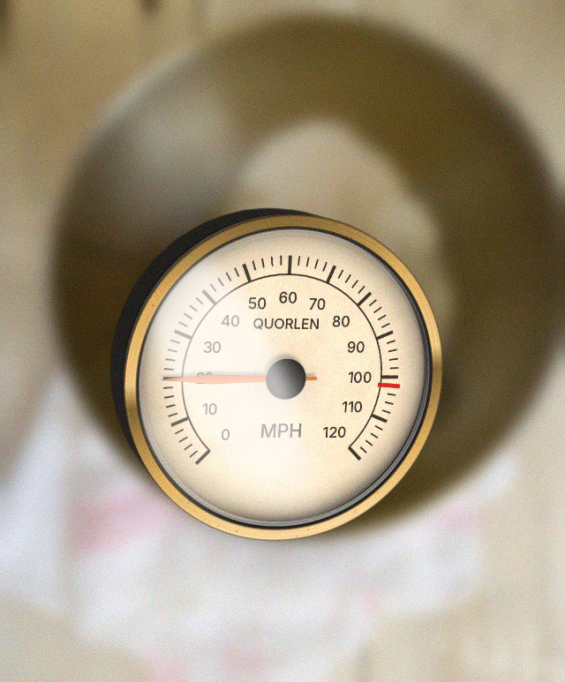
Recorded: 20 (mph)
